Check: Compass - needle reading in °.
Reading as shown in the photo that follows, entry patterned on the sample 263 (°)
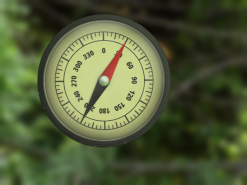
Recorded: 30 (°)
